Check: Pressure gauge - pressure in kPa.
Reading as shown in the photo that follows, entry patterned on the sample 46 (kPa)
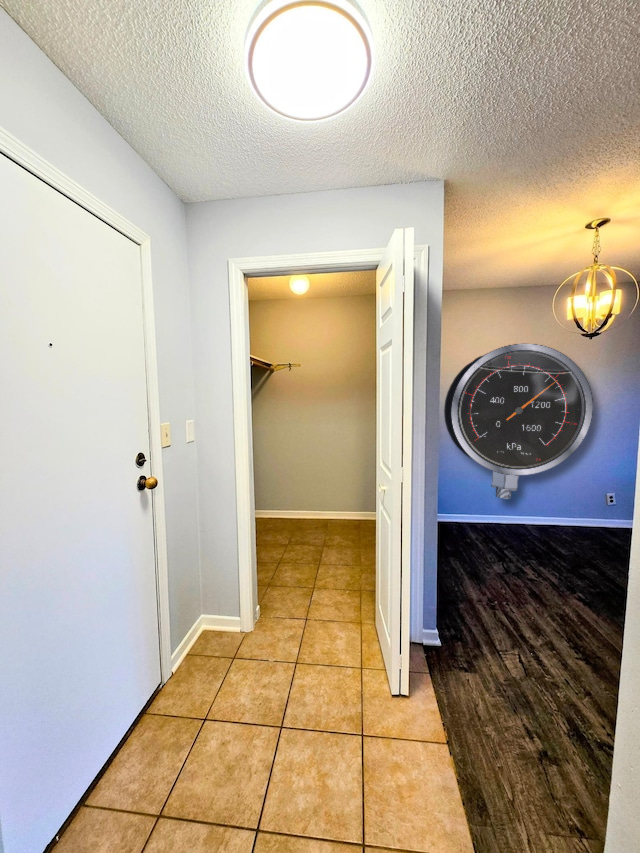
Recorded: 1050 (kPa)
